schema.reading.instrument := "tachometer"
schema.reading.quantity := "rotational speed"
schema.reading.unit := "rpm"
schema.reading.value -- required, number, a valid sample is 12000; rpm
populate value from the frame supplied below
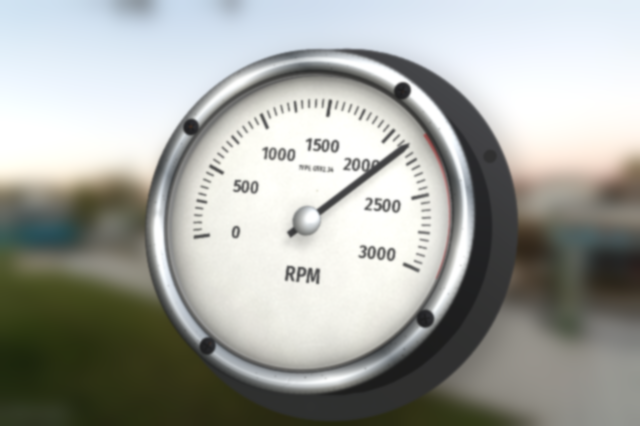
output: 2150; rpm
